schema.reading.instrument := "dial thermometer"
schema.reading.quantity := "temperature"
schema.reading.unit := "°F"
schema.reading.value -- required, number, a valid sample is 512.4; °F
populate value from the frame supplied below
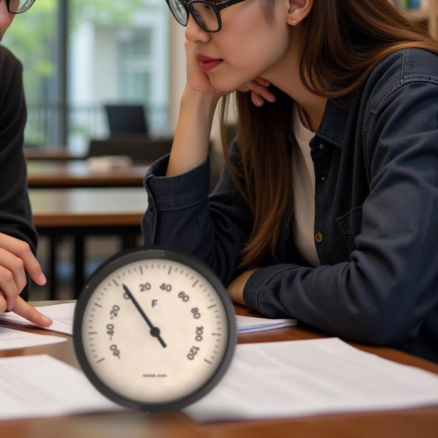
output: 4; °F
